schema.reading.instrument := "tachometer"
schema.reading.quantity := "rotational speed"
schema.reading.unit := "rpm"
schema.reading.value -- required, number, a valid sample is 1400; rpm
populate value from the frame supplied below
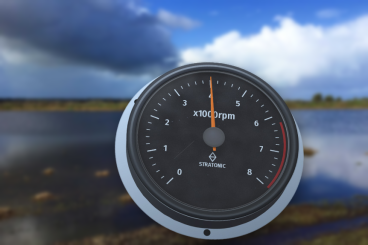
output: 4000; rpm
